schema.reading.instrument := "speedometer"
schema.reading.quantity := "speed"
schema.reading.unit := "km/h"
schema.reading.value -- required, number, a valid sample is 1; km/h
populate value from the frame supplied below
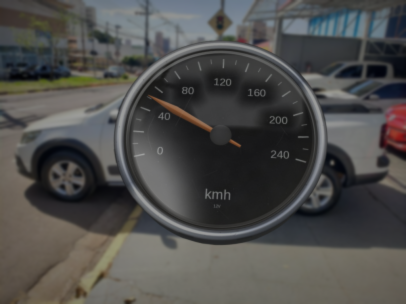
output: 50; km/h
